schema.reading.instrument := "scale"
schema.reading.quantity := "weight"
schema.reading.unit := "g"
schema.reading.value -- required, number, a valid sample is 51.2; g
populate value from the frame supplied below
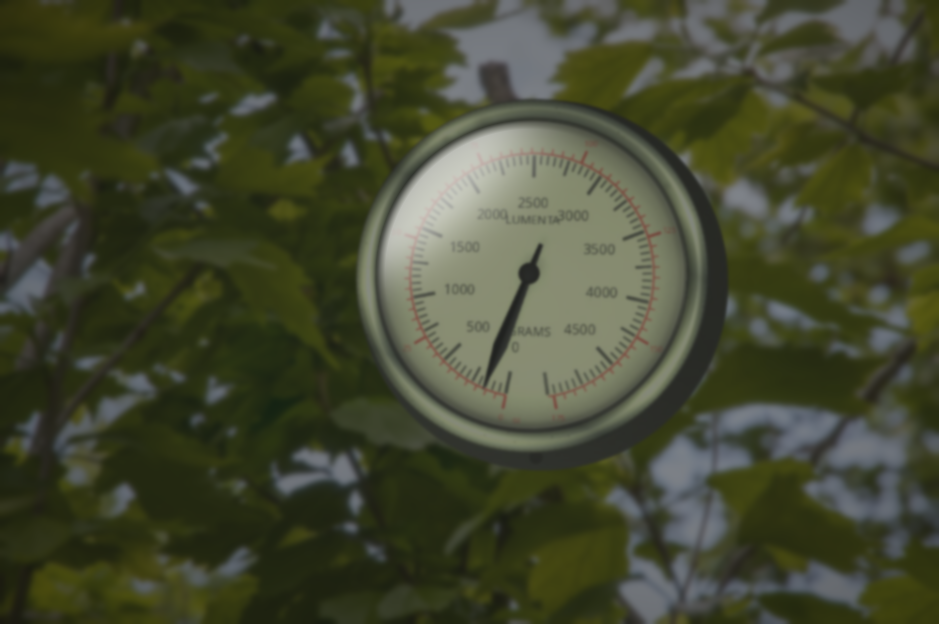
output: 150; g
